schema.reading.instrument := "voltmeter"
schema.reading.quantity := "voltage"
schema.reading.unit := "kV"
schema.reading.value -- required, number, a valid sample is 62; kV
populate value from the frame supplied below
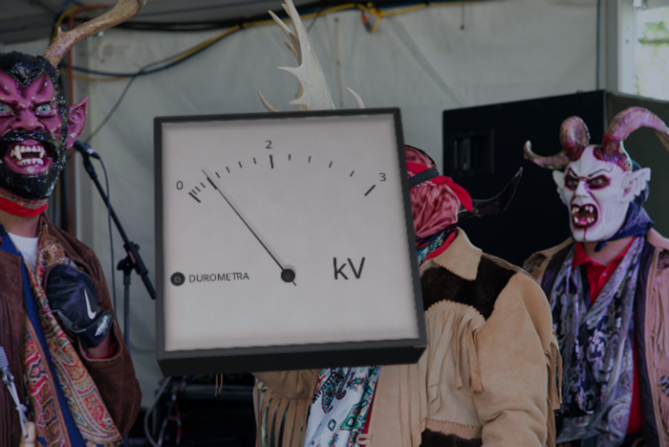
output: 1; kV
